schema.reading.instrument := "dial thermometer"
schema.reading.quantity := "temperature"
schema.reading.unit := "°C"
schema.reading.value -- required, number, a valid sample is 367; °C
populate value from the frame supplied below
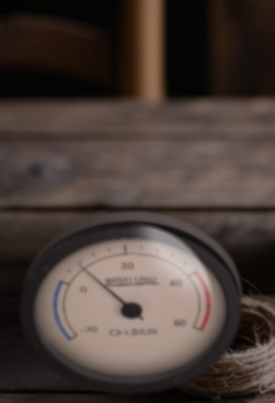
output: 8; °C
